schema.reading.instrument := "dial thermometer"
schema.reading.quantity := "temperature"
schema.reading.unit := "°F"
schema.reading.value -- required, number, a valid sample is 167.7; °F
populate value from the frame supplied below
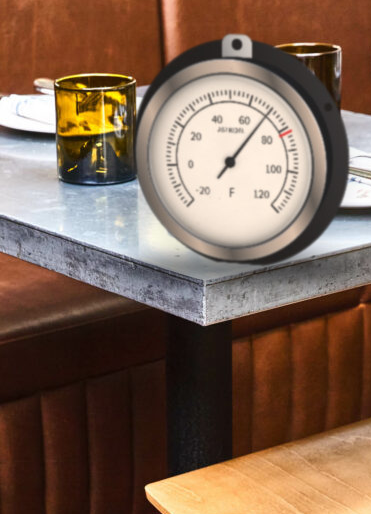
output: 70; °F
